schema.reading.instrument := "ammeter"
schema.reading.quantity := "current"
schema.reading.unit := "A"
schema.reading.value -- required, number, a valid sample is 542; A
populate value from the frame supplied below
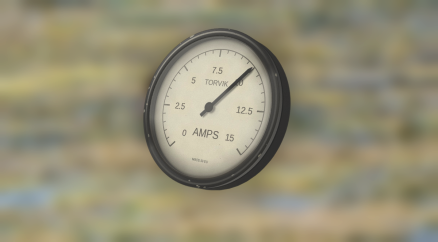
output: 10; A
